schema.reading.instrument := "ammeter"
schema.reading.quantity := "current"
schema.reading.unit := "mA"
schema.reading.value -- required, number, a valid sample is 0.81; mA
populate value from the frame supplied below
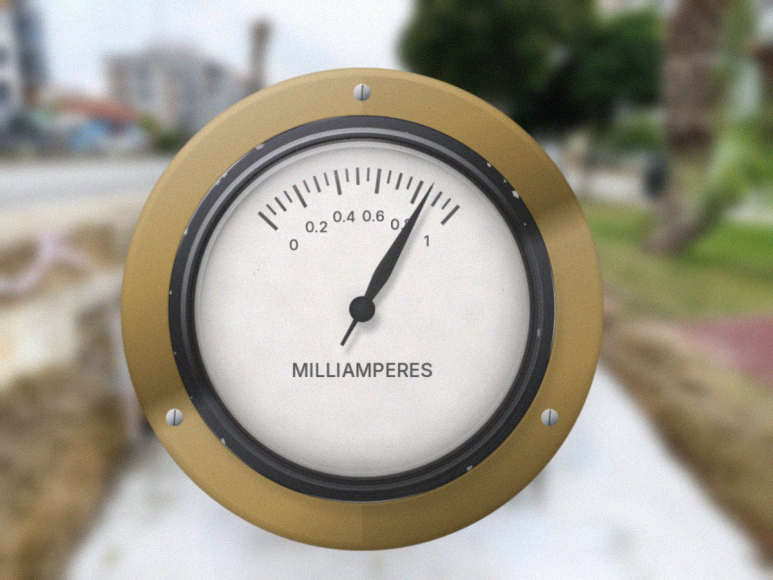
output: 0.85; mA
